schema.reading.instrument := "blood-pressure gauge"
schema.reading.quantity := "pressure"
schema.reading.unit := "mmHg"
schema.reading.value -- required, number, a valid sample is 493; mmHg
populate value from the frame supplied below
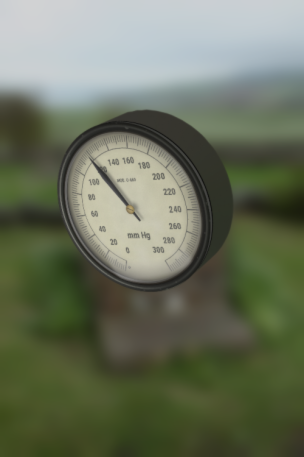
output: 120; mmHg
